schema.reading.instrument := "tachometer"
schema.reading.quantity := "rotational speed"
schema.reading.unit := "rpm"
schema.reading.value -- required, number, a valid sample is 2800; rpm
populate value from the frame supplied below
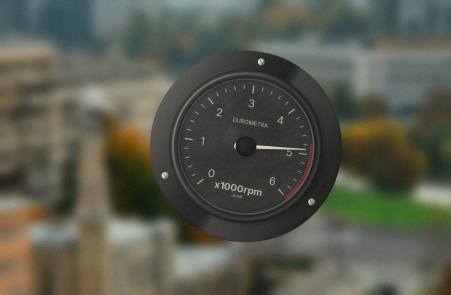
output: 4900; rpm
